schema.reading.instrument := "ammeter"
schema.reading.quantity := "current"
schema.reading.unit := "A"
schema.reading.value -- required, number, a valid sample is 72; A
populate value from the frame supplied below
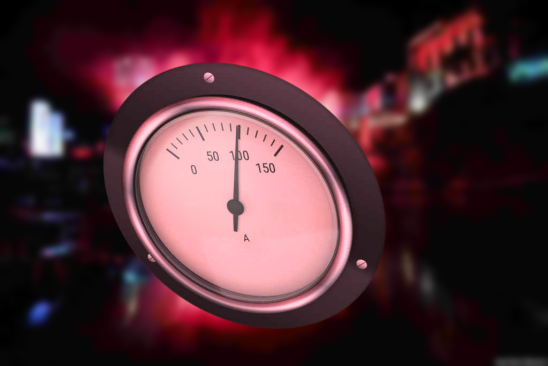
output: 100; A
